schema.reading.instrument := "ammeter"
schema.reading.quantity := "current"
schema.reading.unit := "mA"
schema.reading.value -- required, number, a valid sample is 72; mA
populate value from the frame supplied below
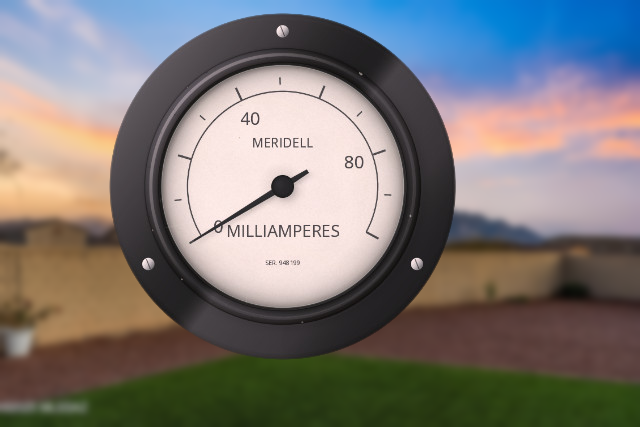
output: 0; mA
